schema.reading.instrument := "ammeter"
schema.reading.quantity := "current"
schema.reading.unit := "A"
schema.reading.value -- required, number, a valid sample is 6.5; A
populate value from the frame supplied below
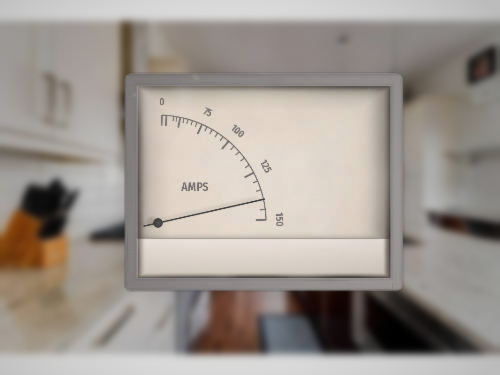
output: 140; A
